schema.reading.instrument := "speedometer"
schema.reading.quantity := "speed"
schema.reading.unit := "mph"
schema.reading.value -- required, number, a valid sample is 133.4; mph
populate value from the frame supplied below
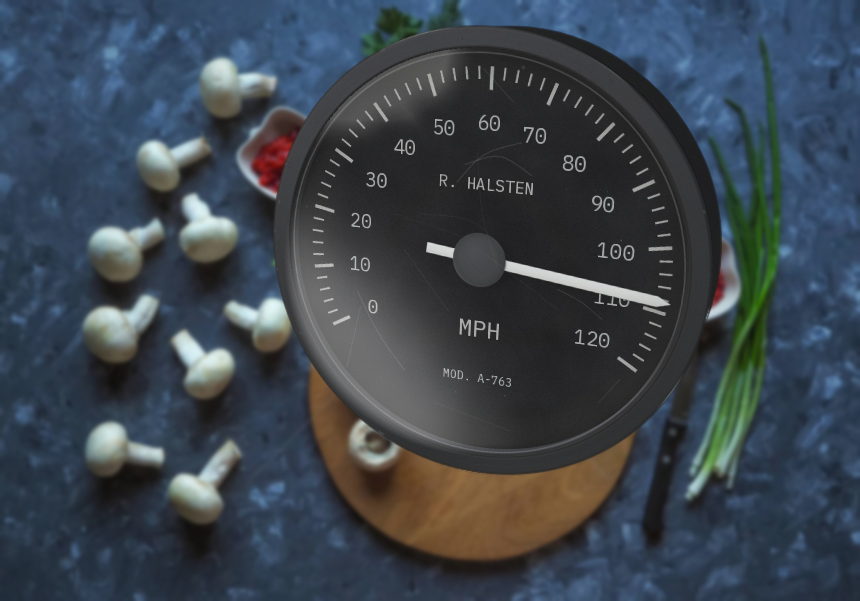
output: 108; mph
